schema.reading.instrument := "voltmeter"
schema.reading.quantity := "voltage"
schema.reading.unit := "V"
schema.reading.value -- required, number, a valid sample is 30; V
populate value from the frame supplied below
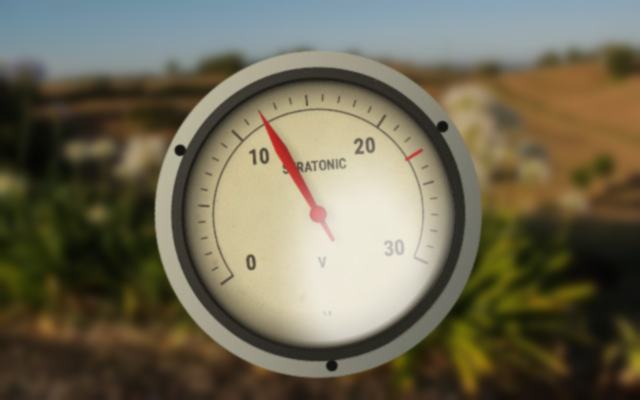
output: 12; V
